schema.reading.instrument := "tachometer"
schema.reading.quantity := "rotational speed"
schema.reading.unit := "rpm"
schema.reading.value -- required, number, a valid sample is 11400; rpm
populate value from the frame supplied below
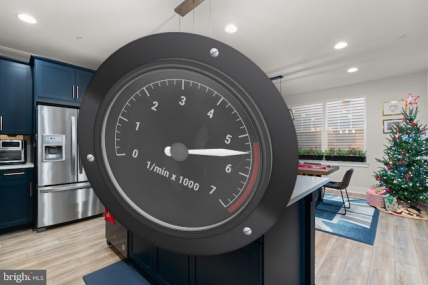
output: 5400; rpm
